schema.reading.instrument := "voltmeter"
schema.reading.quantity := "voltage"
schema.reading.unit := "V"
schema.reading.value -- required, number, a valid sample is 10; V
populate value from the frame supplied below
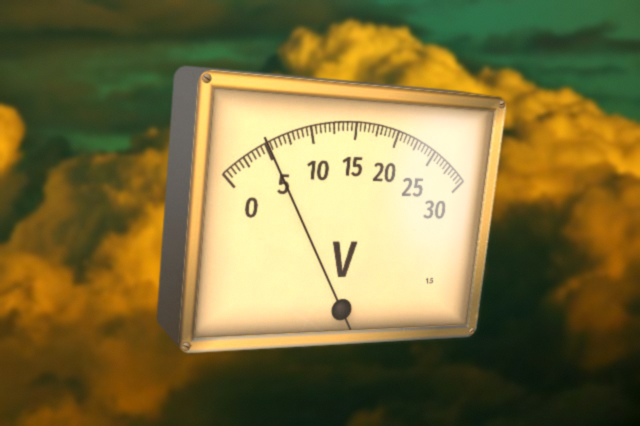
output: 5; V
